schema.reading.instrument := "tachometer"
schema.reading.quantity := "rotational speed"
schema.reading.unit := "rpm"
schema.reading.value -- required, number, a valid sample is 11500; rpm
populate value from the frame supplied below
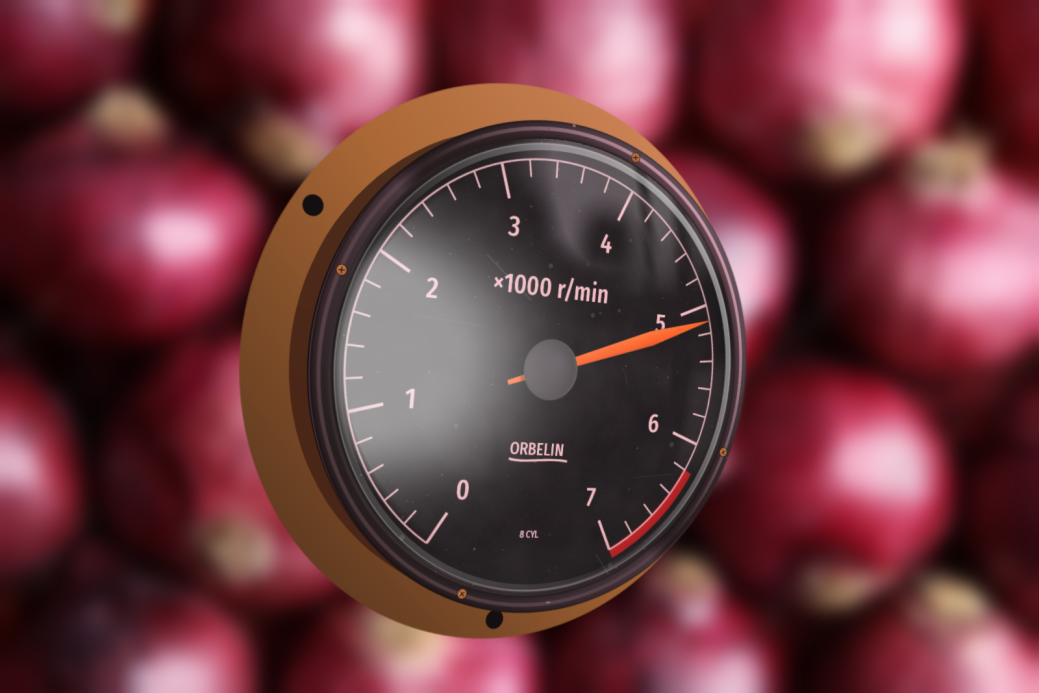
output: 5100; rpm
